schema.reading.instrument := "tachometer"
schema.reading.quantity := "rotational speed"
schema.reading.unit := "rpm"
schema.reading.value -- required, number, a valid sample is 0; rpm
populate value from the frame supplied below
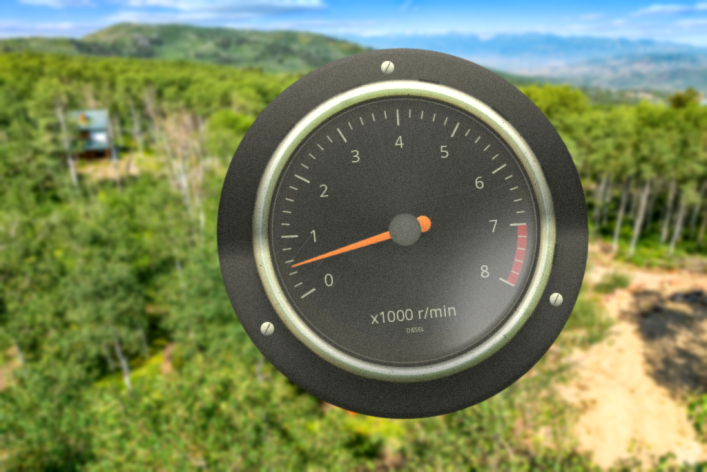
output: 500; rpm
